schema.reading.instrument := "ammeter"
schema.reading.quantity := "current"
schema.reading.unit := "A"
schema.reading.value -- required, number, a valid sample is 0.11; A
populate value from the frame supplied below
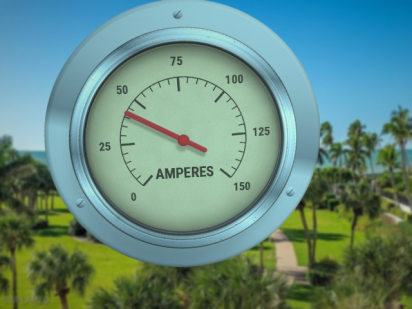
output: 42.5; A
